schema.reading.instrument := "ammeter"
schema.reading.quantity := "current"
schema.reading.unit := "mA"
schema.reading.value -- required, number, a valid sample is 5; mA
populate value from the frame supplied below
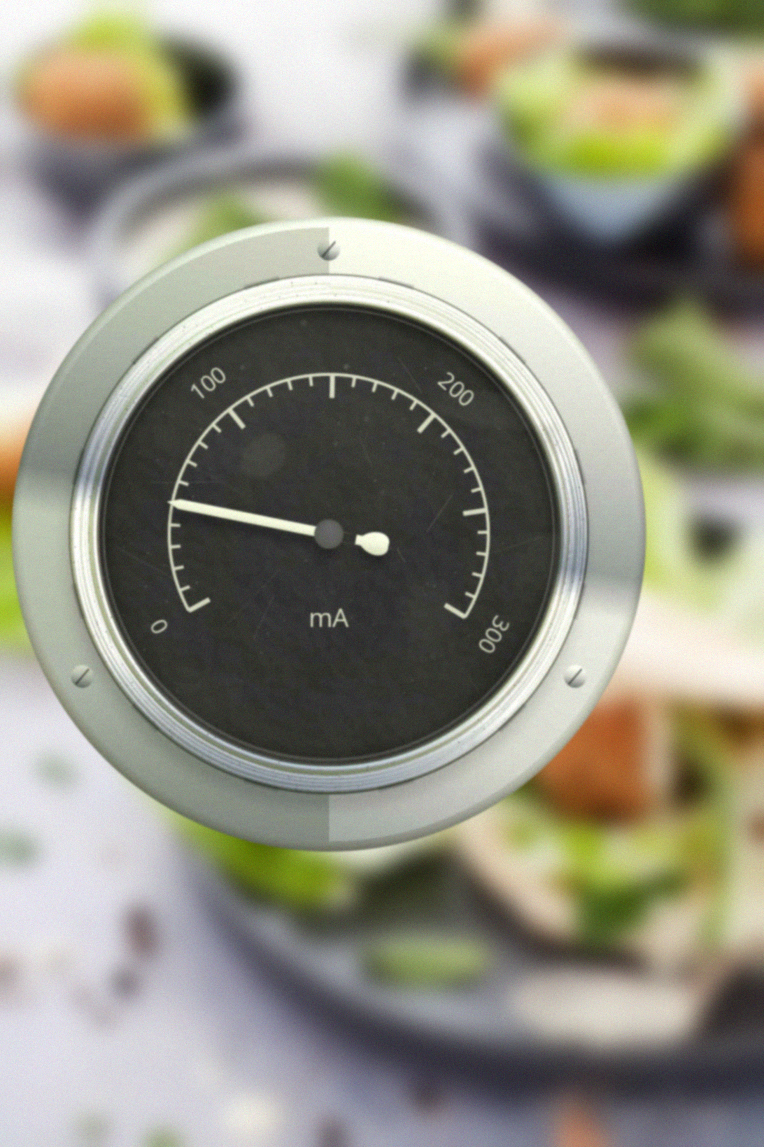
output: 50; mA
